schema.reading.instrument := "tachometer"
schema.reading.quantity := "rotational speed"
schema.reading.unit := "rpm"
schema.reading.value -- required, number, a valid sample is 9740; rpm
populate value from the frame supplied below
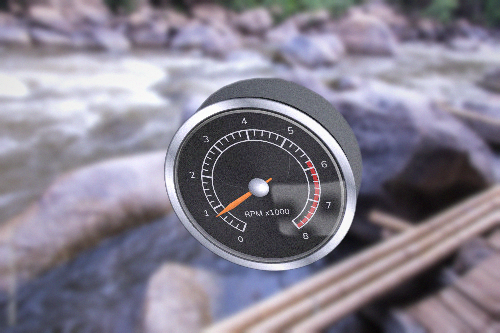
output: 800; rpm
